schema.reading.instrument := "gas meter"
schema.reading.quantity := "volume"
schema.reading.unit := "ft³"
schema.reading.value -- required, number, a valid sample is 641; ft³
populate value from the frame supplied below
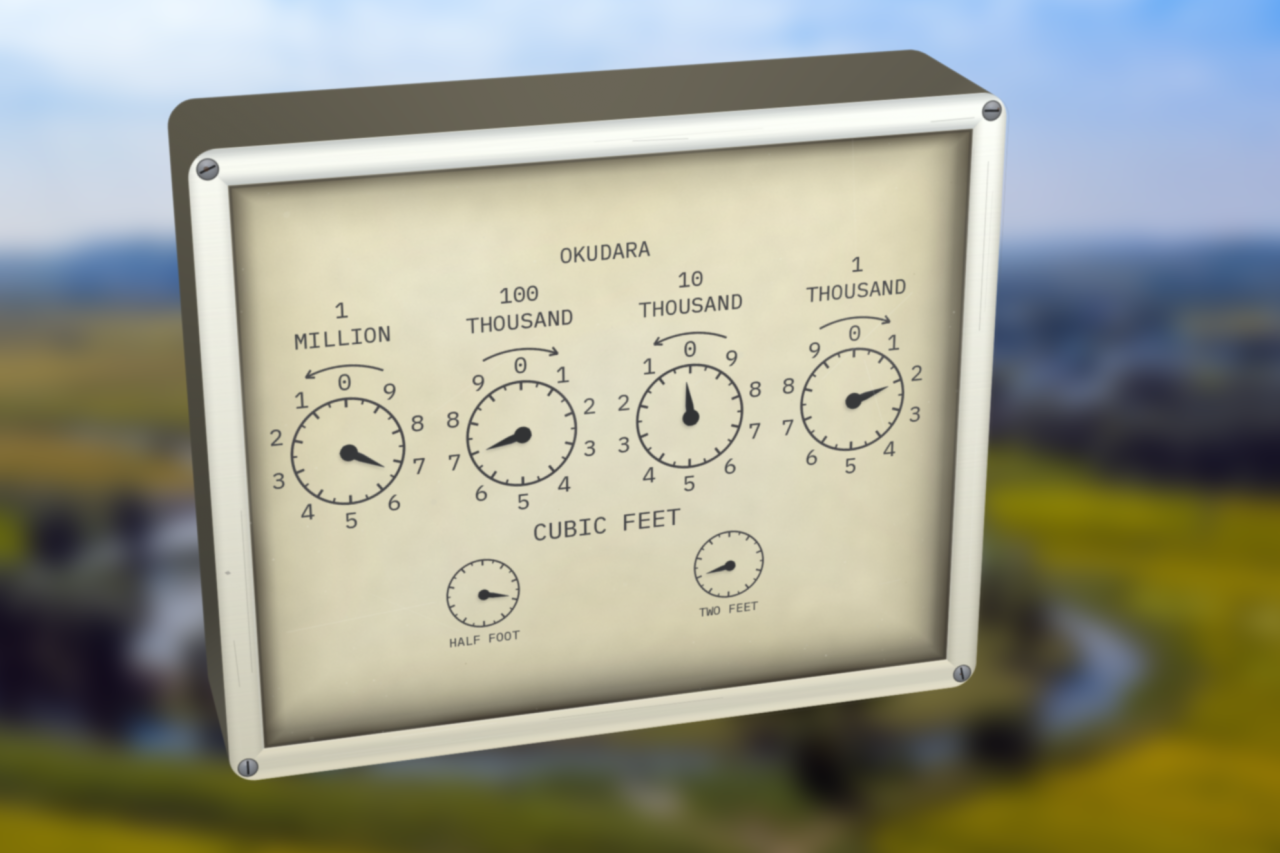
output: 670200; ft³
